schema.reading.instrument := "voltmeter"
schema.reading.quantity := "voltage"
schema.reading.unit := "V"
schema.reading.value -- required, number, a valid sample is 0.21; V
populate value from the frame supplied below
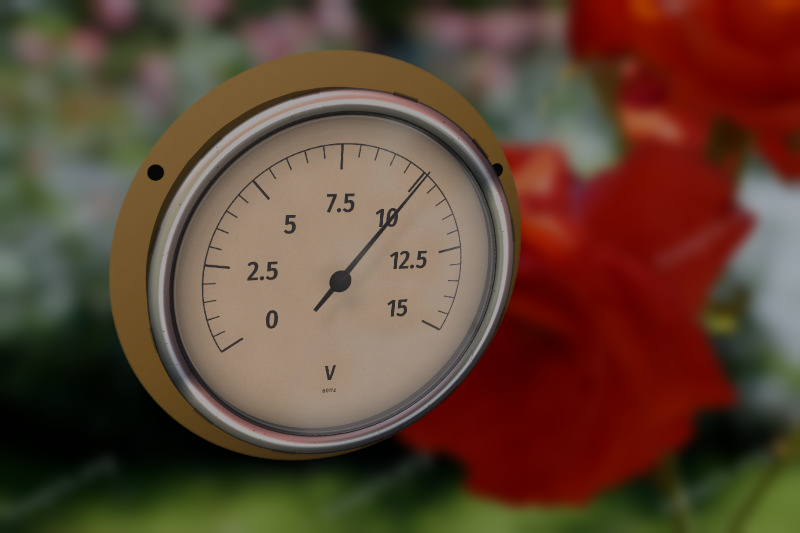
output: 10; V
